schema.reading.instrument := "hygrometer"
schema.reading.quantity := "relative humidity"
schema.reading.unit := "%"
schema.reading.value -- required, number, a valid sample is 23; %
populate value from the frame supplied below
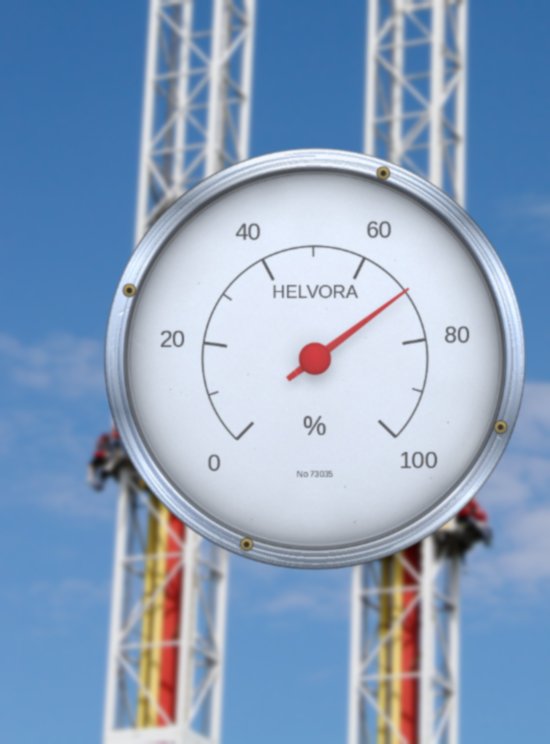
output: 70; %
